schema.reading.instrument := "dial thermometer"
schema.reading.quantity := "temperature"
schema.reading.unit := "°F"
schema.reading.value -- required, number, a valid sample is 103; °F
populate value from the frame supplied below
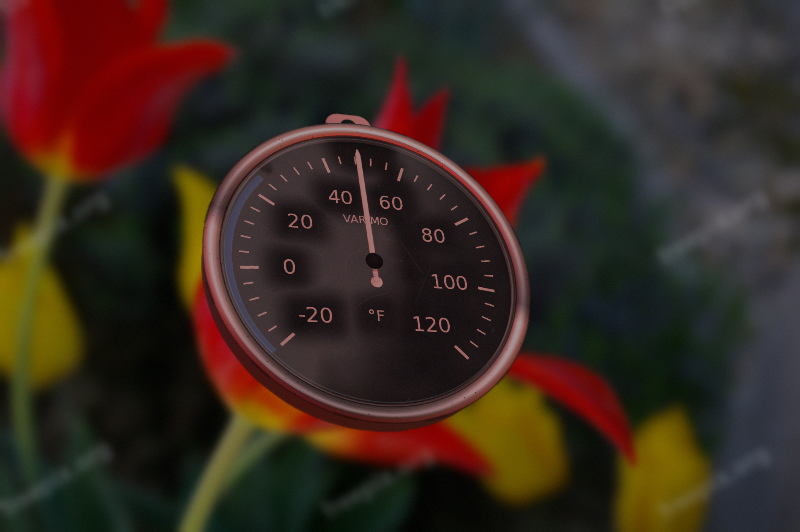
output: 48; °F
